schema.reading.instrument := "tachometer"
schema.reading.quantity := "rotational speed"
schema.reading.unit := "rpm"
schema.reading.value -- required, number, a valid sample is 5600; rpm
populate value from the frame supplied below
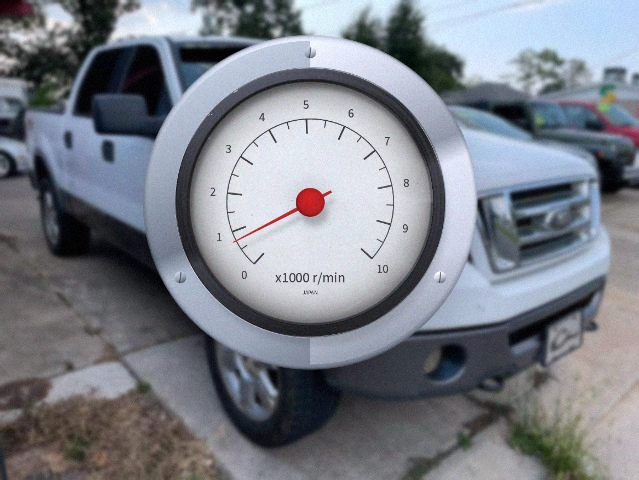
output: 750; rpm
